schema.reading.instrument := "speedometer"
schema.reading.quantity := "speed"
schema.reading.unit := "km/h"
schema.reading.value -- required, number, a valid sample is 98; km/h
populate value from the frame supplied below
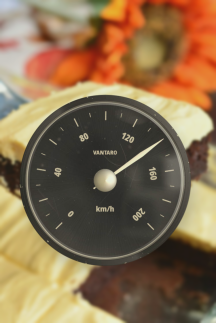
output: 140; km/h
